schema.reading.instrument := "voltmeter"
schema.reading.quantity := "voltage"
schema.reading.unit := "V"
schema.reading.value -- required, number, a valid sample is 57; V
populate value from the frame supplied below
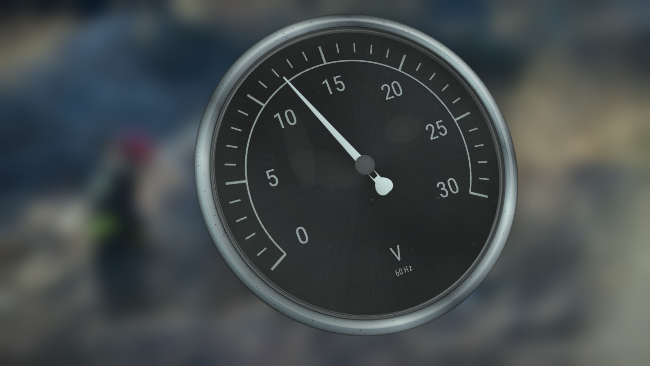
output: 12; V
